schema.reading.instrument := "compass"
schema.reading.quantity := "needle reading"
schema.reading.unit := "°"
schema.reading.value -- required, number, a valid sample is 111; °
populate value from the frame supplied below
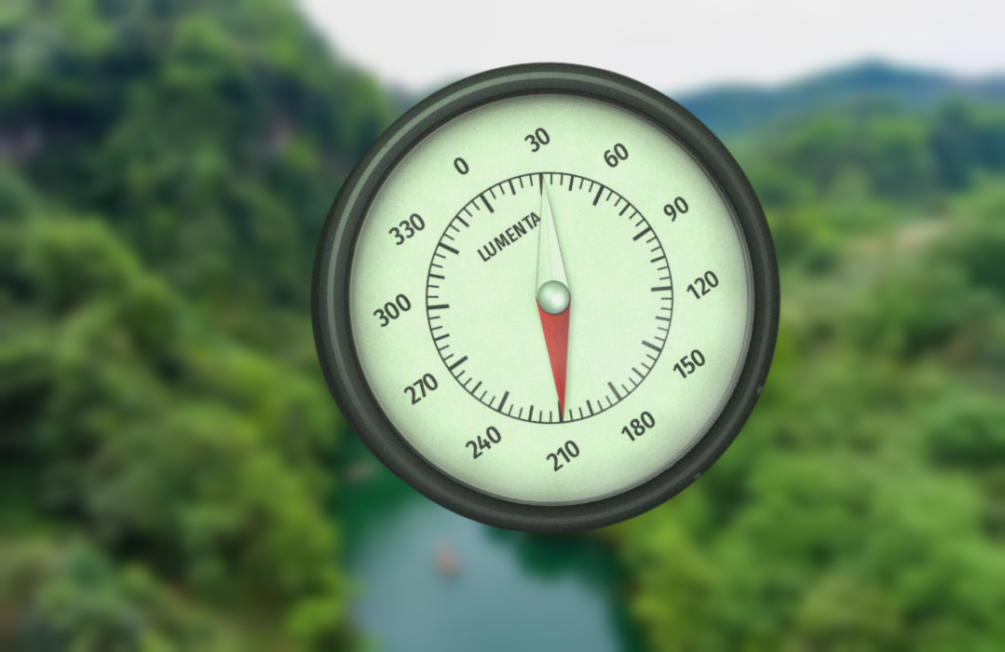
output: 210; °
